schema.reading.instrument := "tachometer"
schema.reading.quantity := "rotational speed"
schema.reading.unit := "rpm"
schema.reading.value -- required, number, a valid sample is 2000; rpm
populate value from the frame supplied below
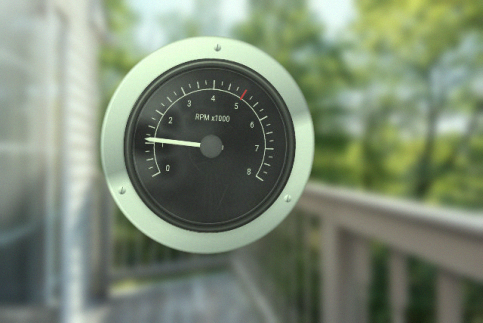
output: 1125; rpm
